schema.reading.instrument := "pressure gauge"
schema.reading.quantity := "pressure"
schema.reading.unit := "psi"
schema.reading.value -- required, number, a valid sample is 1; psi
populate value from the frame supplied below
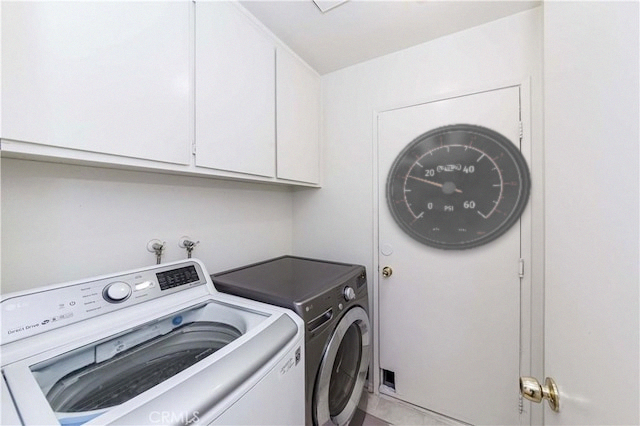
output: 15; psi
